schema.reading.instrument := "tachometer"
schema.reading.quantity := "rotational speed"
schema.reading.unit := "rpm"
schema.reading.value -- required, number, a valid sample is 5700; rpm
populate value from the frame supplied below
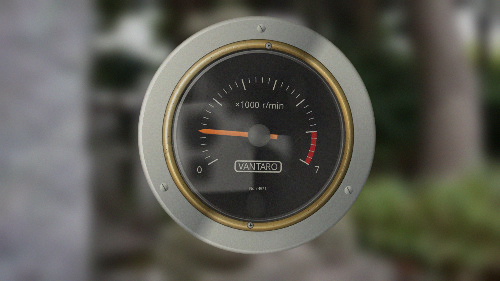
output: 1000; rpm
